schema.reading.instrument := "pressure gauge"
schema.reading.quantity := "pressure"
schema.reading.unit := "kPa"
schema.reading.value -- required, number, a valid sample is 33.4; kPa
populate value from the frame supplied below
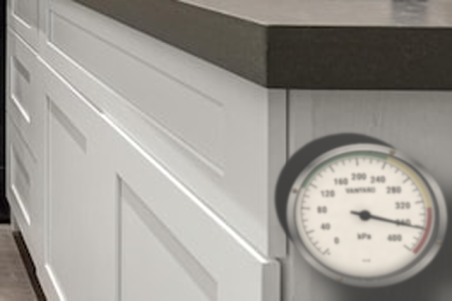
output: 360; kPa
